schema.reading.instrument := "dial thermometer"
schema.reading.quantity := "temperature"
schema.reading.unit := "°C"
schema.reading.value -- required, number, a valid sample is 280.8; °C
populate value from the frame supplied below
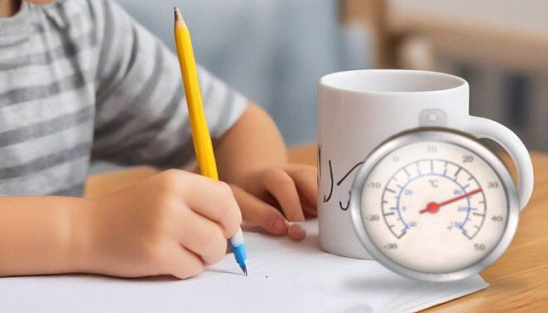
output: 30; °C
